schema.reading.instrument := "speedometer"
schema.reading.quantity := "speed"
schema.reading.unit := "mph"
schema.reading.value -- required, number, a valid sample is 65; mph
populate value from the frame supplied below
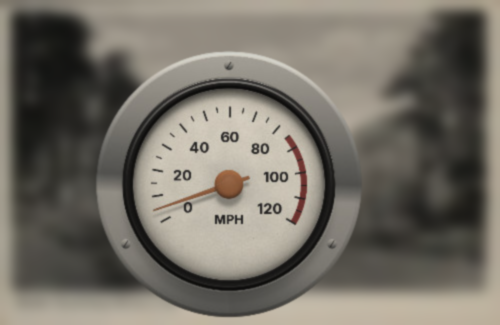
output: 5; mph
